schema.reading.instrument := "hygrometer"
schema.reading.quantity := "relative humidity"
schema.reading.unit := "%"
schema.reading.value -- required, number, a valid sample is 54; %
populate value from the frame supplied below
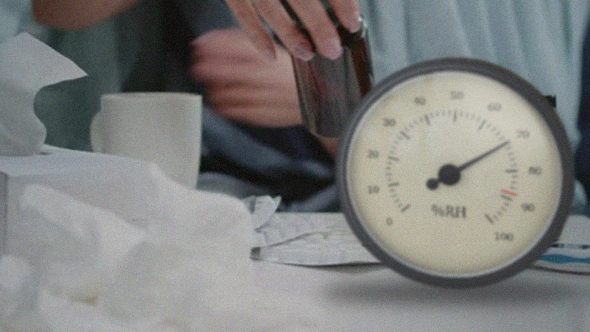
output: 70; %
